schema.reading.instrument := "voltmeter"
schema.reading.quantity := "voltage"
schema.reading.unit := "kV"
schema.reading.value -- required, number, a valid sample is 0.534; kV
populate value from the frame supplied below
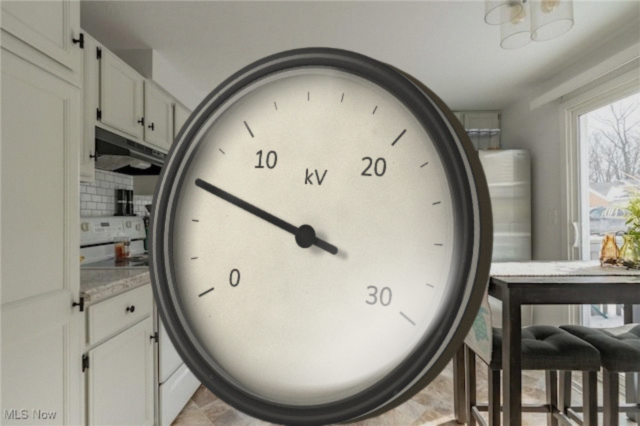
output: 6; kV
